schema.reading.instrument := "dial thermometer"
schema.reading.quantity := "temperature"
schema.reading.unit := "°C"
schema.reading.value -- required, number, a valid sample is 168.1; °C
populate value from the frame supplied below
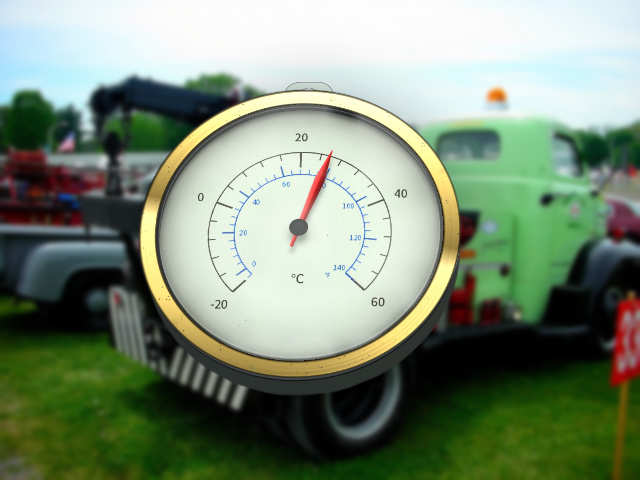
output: 26; °C
